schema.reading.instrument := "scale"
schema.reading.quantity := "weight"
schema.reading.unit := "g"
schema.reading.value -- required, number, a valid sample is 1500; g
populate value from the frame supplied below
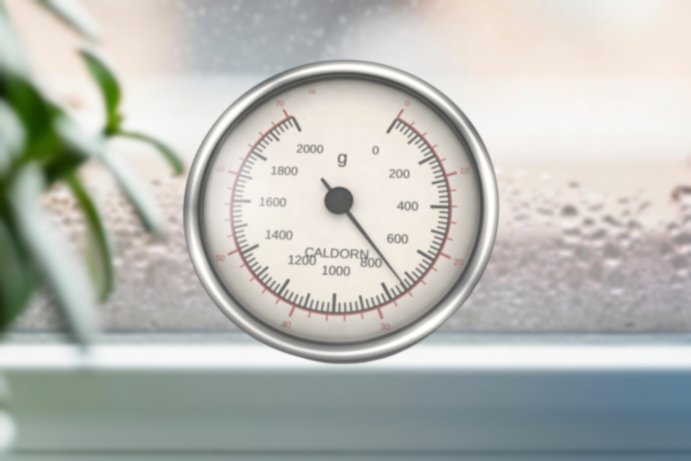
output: 740; g
